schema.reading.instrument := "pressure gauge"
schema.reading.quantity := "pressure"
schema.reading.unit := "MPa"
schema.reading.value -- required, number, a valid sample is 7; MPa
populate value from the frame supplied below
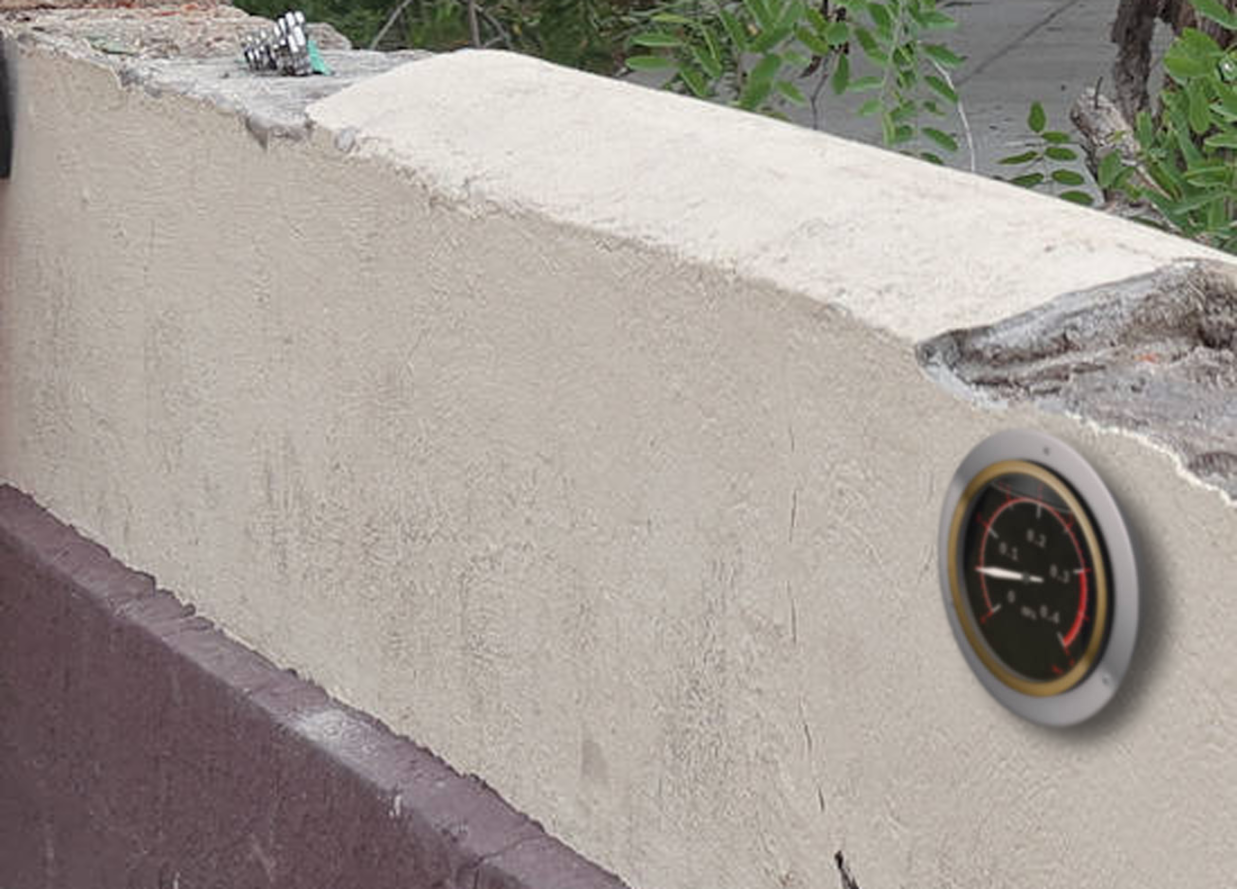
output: 0.05; MPa
